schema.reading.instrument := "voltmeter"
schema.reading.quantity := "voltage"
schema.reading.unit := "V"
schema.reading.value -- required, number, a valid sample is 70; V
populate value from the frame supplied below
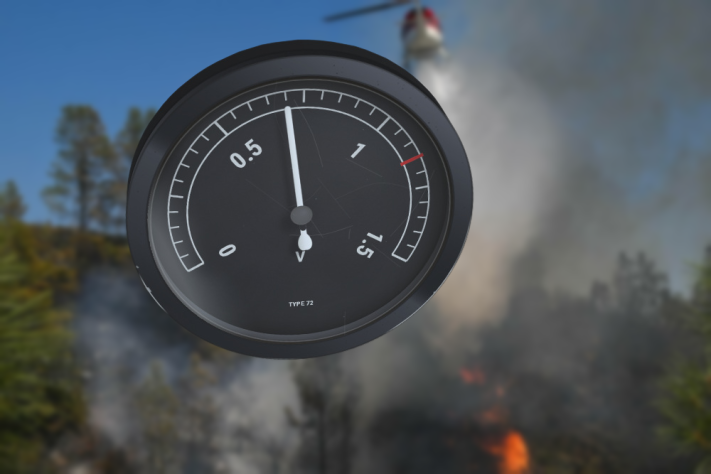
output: 0.7; V
